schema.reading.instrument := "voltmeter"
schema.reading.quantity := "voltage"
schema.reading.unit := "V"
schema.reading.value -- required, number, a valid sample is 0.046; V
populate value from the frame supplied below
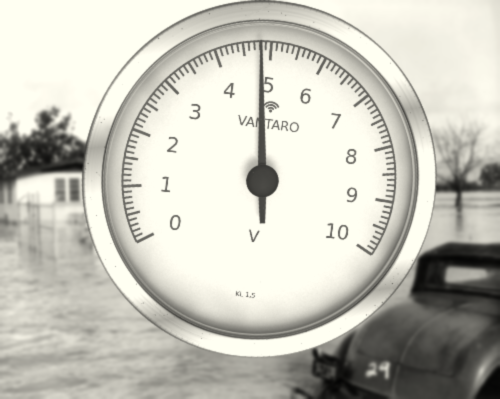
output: 4.8; V
